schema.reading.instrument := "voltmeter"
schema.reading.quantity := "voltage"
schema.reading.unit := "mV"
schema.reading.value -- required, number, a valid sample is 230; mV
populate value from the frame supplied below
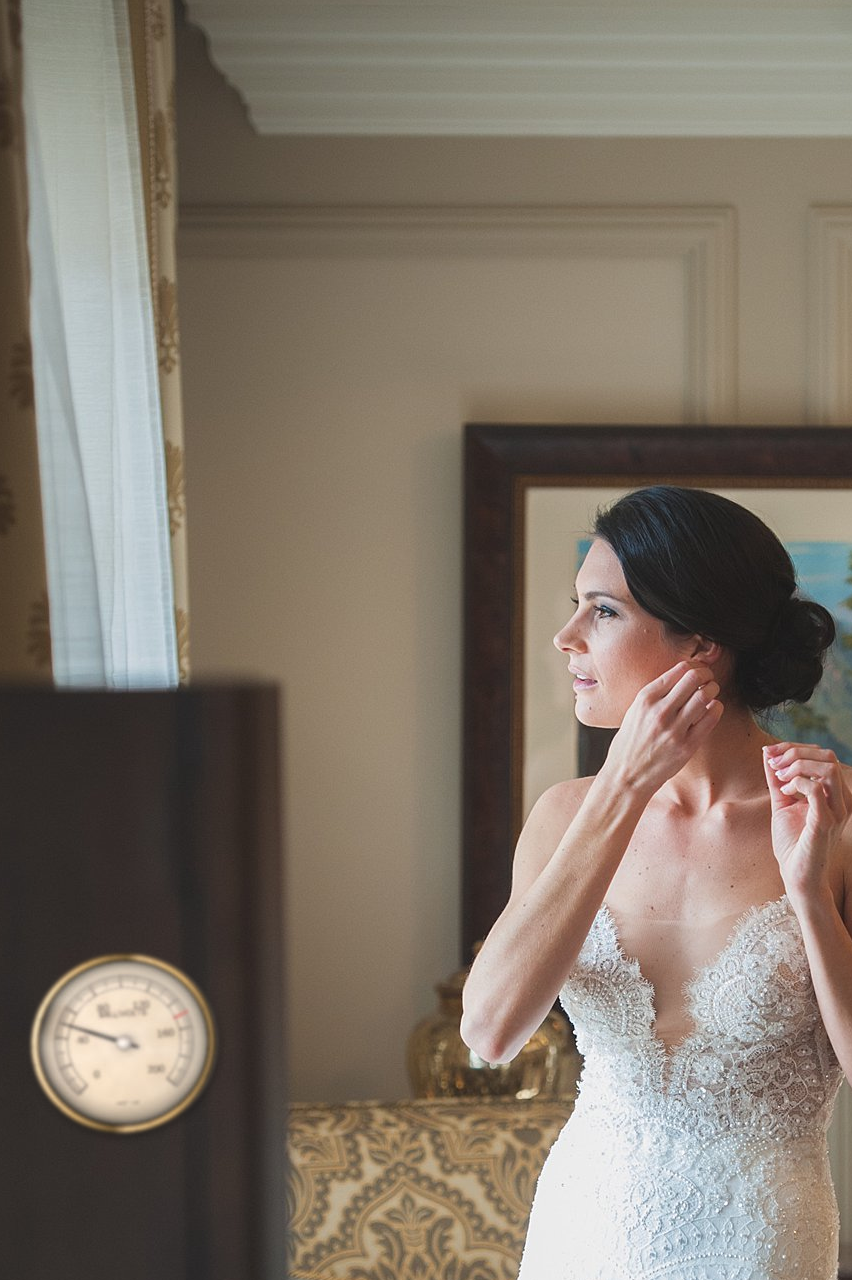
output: 50; mV
